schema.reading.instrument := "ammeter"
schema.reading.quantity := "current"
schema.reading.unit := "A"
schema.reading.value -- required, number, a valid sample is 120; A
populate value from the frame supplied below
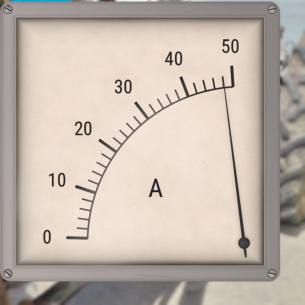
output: 48; A
